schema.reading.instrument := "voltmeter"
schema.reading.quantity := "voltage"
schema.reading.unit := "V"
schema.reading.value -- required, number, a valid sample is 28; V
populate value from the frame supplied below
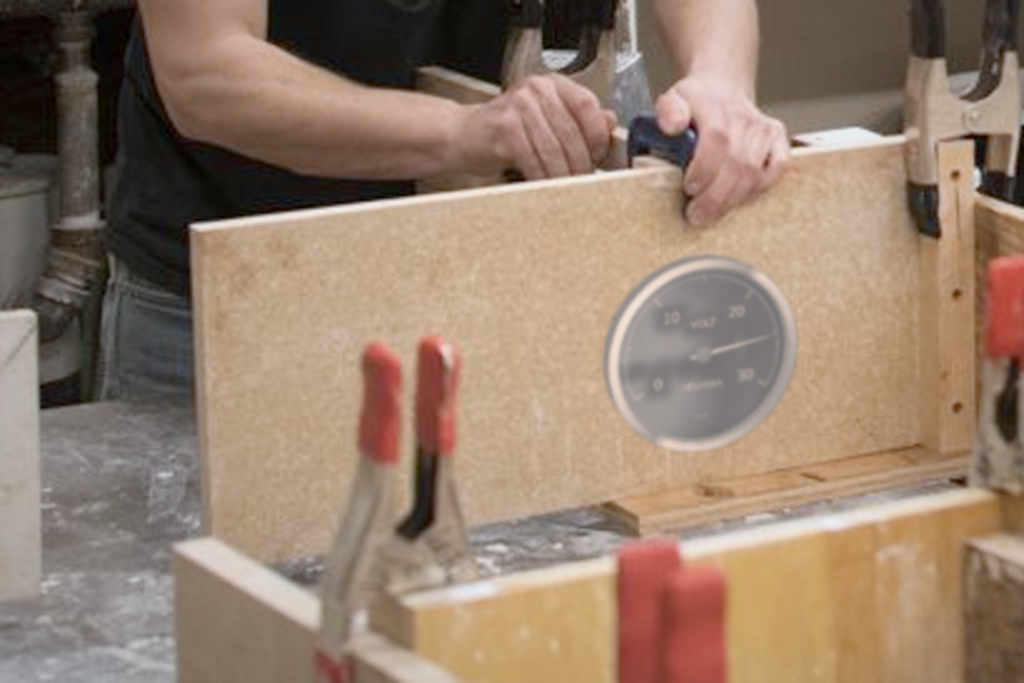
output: 25; V
